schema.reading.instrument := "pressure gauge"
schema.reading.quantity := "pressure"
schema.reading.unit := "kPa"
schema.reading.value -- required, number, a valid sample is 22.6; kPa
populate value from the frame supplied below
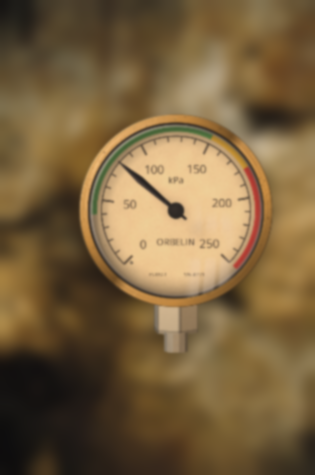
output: 80; kPa
